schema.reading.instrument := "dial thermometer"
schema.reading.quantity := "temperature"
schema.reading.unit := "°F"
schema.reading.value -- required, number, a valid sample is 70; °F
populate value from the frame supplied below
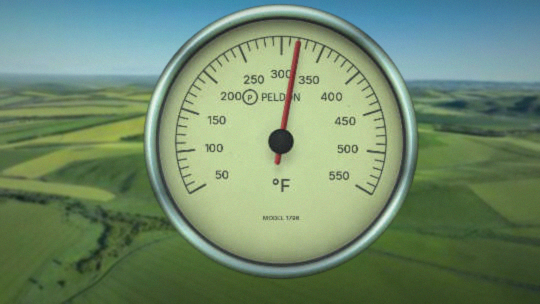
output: 320; °F
